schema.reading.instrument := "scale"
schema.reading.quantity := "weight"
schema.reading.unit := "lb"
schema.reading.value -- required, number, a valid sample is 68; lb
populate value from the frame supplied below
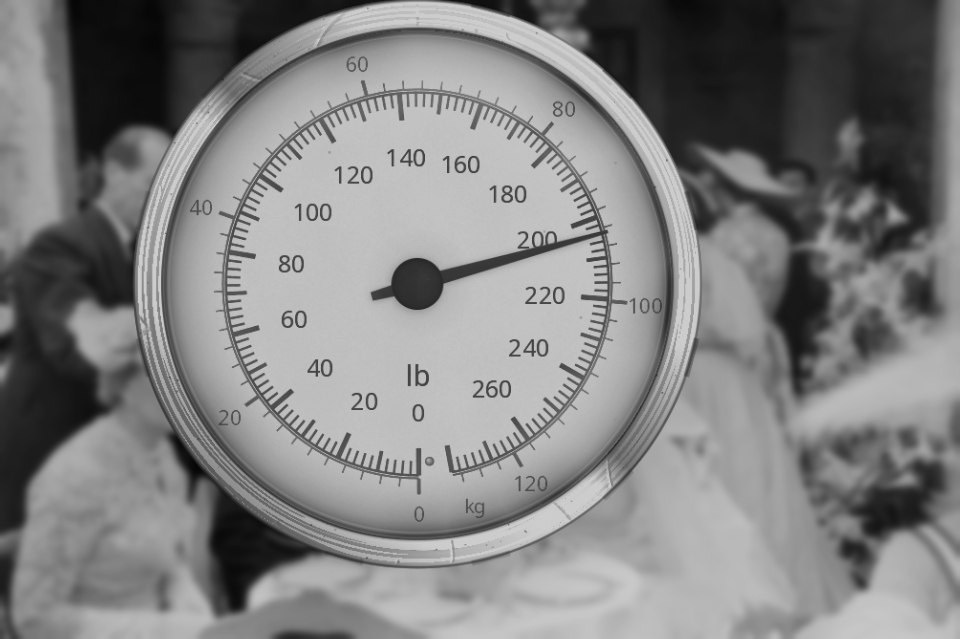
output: 204; lb
